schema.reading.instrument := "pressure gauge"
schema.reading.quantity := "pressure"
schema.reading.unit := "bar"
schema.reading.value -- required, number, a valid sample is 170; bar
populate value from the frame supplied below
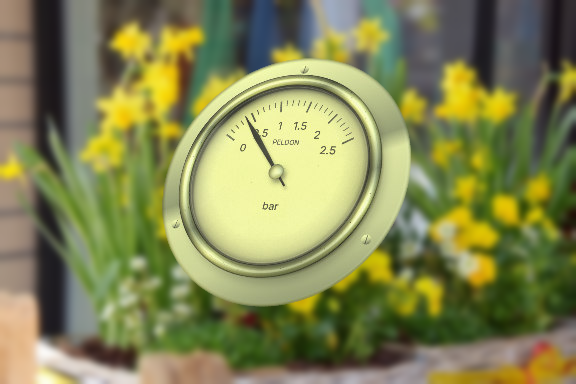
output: 0.4; bar
